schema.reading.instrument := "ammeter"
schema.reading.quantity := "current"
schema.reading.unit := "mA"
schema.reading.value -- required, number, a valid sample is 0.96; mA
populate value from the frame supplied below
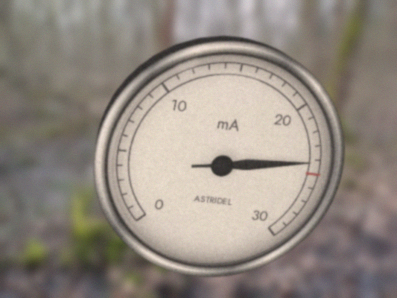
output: 24; mA
